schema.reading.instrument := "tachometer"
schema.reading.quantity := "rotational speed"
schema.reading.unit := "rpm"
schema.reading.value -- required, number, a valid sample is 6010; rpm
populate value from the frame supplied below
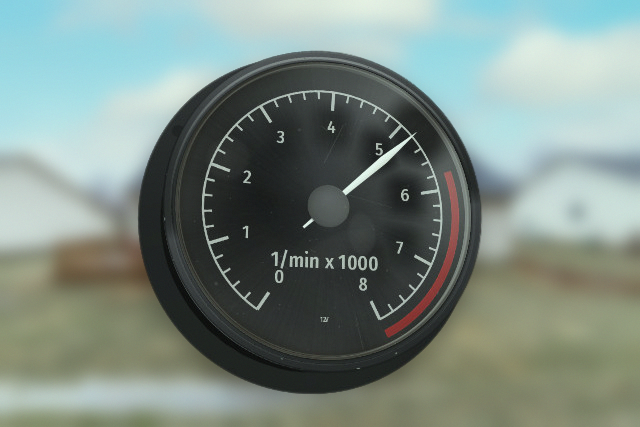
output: 5200; rpm
